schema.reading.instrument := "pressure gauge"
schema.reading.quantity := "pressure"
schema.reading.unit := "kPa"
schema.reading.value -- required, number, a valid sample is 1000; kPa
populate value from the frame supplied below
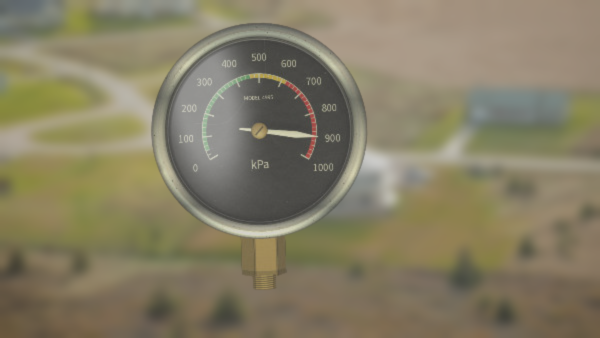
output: 900; kPa
